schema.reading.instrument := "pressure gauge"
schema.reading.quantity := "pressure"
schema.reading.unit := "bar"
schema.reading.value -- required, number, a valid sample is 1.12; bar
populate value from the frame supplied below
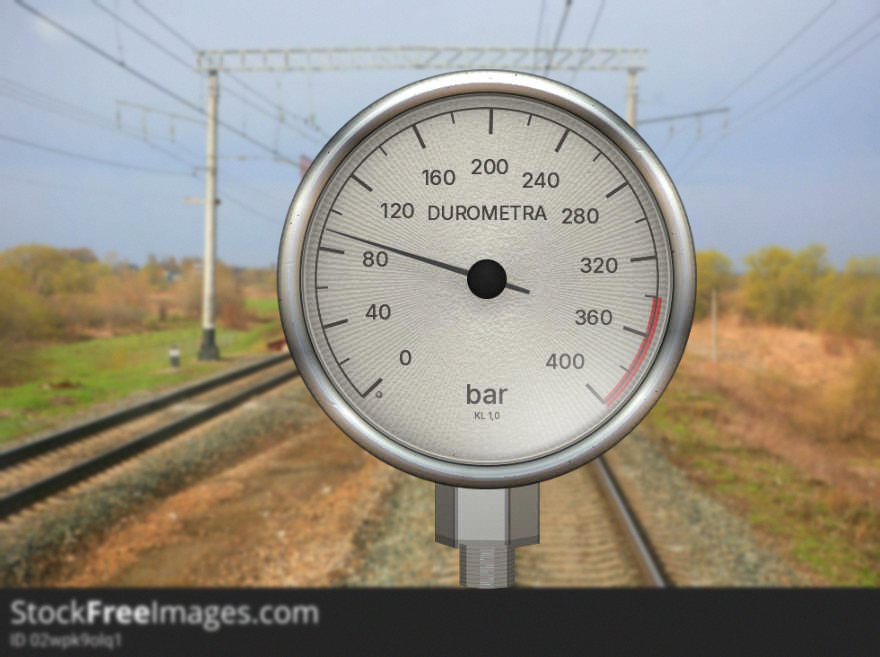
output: 90; bar
